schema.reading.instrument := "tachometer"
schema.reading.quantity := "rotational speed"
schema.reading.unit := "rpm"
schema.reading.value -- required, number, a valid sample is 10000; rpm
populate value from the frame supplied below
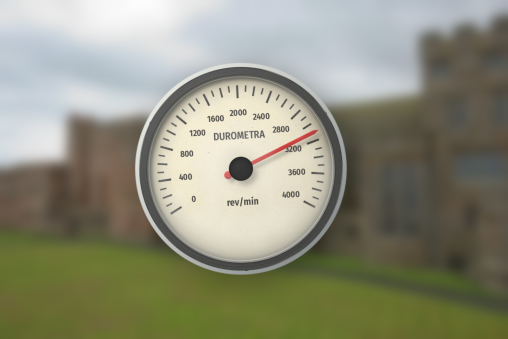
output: 3100; rpm
